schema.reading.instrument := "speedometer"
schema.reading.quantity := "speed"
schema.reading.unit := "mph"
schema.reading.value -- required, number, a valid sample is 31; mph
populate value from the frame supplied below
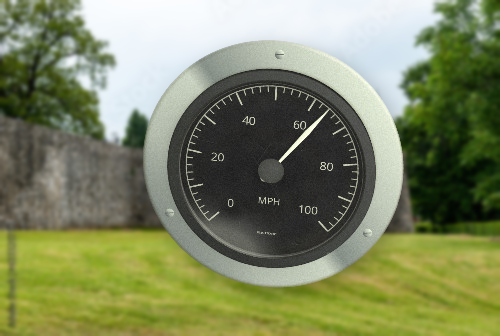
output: 64; mph
